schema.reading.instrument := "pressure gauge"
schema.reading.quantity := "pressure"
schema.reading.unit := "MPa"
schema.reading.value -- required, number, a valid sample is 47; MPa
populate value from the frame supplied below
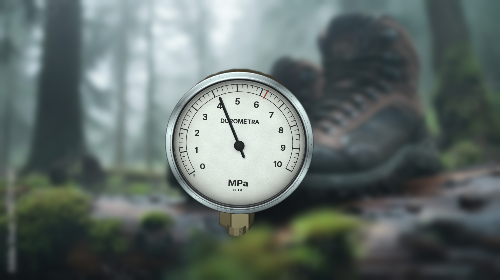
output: 4.2; MPa
